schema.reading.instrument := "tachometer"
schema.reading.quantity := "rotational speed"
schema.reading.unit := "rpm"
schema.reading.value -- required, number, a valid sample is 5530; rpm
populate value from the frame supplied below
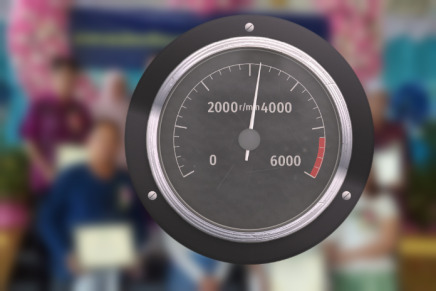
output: 3200; rpm
